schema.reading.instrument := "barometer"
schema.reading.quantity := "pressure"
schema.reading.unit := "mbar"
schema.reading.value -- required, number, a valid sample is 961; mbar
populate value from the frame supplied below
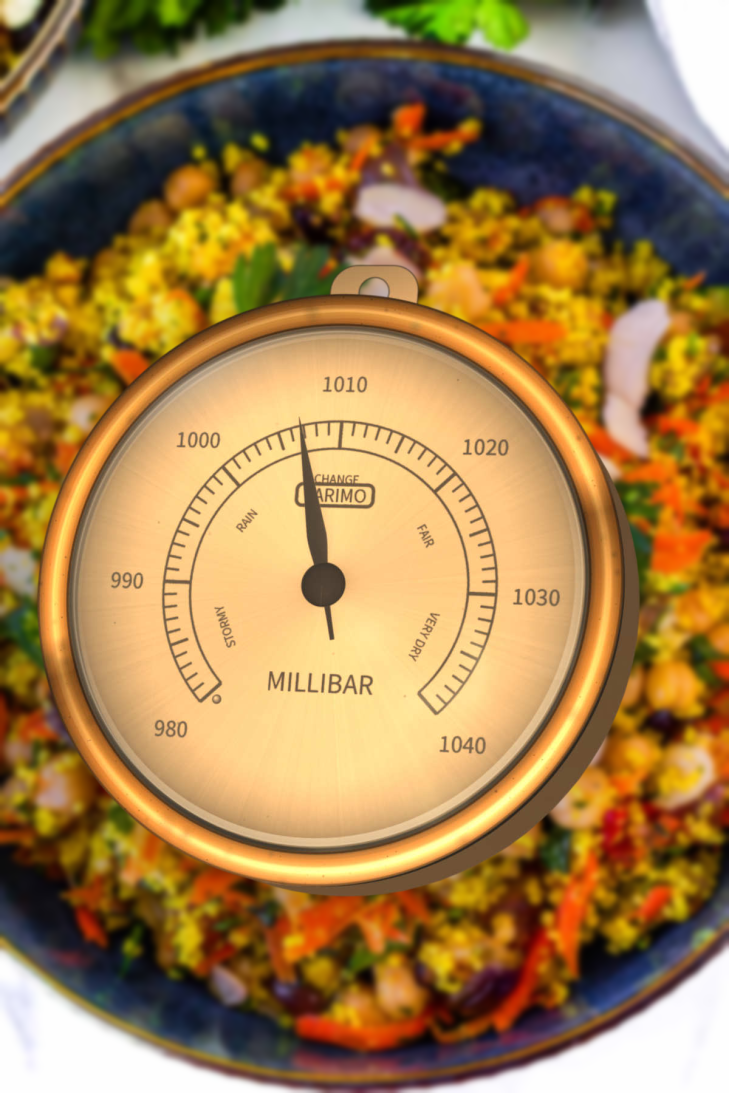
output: 1007; mbar
